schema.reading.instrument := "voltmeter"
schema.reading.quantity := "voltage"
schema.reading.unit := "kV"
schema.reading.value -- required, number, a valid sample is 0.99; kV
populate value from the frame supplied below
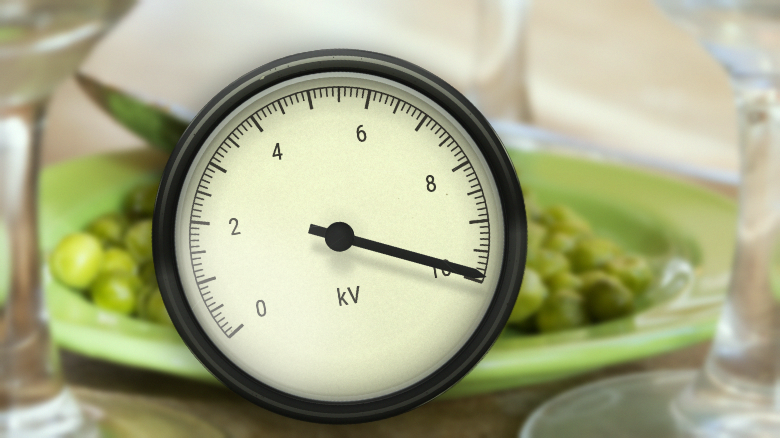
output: 9.9; kV
